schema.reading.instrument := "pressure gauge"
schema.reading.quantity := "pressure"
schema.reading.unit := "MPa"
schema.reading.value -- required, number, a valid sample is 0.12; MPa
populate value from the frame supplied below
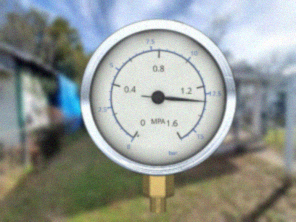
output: 1.3; MPa
